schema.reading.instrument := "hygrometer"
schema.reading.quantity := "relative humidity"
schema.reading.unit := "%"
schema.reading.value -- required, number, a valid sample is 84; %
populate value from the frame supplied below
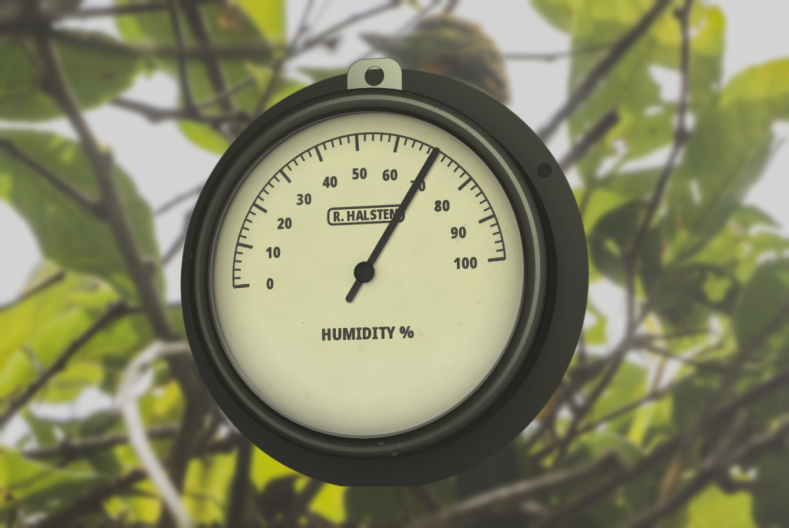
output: 70; %
